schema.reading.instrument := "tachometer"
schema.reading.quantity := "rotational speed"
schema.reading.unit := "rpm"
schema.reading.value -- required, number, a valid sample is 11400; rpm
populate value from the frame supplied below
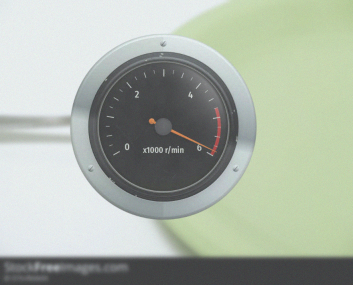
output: 5875; rpm
